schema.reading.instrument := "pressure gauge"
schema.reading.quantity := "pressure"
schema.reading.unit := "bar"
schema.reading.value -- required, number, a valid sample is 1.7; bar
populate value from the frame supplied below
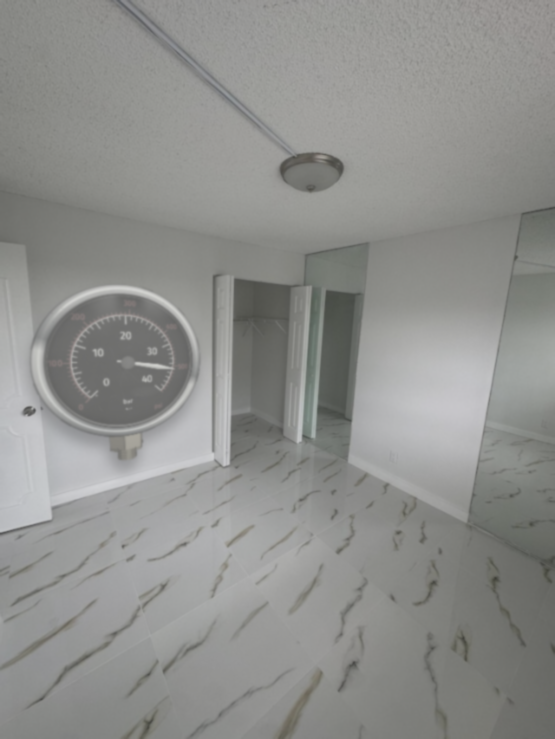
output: 35; bar
